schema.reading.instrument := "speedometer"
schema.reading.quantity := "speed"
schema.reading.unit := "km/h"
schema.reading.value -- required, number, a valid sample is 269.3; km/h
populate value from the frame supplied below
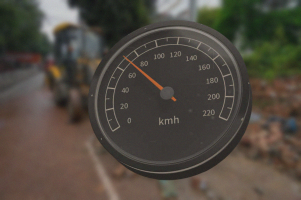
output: 70; km/h
